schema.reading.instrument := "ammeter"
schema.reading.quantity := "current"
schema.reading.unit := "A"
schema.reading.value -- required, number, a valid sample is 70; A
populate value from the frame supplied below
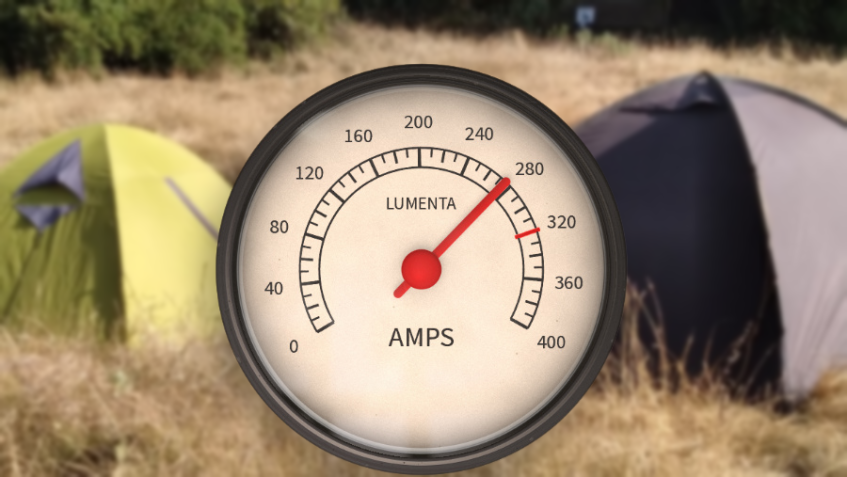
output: 275; A
